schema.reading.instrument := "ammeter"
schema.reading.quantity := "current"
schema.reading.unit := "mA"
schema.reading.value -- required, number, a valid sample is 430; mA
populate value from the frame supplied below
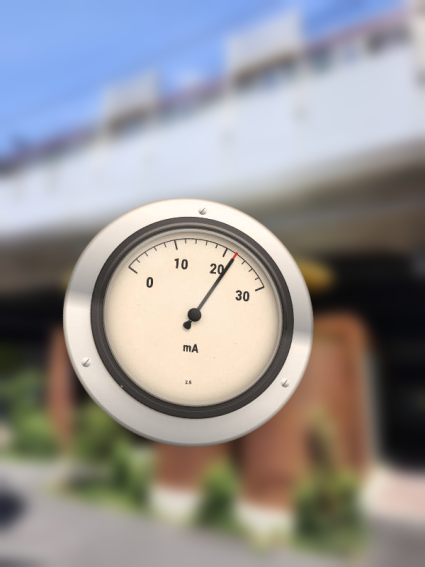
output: 22; mA
